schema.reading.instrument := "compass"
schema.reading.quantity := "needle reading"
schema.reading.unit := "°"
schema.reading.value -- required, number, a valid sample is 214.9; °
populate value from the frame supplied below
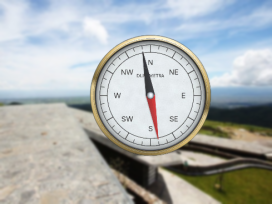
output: 170; °
